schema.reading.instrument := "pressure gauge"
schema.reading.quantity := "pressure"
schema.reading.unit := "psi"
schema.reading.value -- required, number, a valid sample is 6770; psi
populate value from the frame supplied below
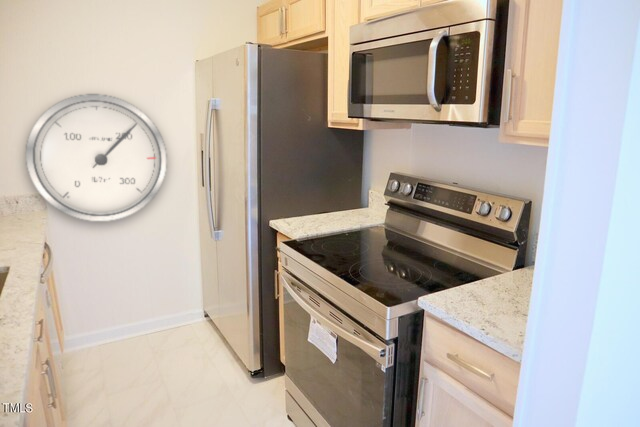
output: 200; psi
